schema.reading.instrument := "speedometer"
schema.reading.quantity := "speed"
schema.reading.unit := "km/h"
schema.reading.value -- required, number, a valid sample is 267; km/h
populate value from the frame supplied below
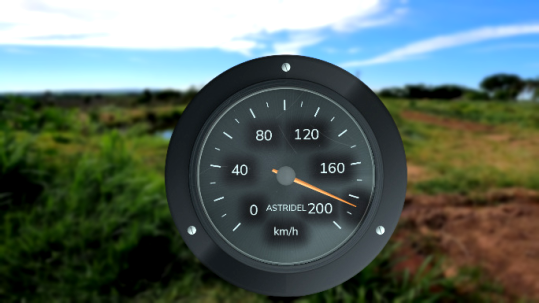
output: 185; km/h
